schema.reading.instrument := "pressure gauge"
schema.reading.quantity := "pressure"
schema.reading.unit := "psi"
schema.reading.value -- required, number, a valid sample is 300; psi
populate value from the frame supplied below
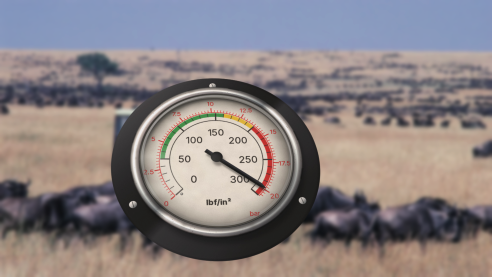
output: 290; psi
